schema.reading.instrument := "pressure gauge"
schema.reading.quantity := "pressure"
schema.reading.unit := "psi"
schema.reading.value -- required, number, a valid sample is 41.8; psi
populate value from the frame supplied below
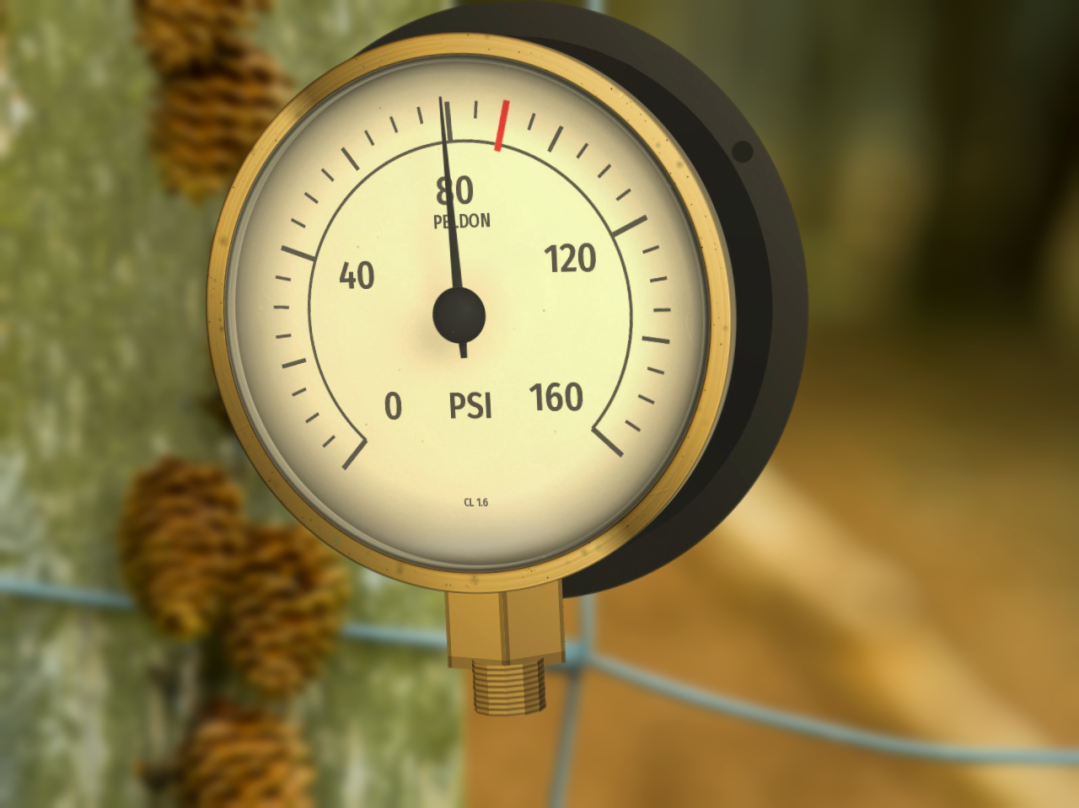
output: 80; psi
